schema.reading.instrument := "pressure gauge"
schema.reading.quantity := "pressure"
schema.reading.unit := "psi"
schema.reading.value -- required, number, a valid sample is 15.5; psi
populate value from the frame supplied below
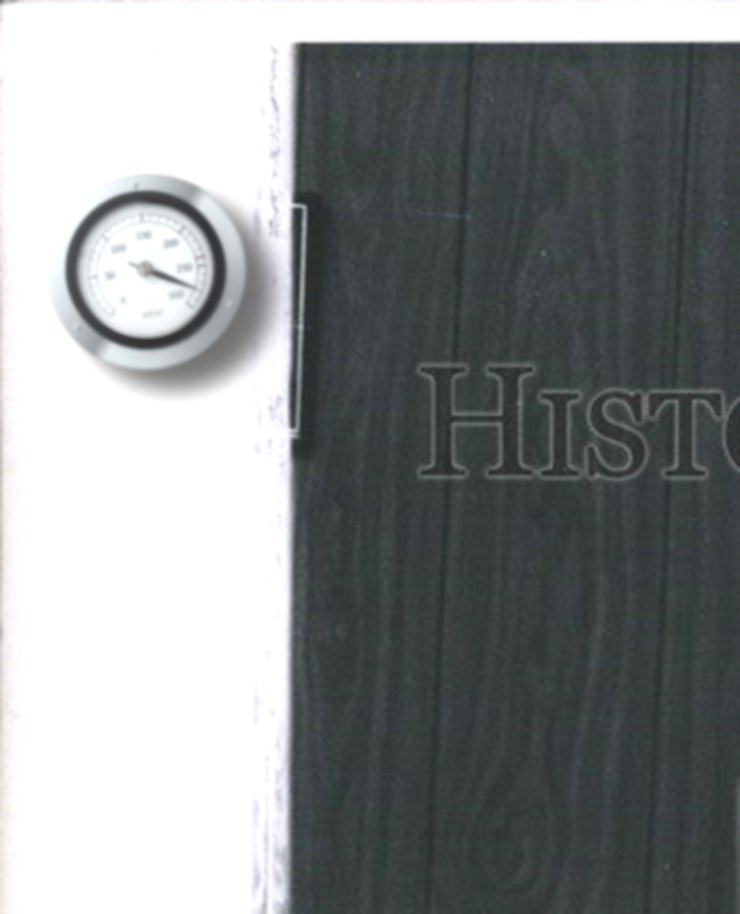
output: 280; psi
